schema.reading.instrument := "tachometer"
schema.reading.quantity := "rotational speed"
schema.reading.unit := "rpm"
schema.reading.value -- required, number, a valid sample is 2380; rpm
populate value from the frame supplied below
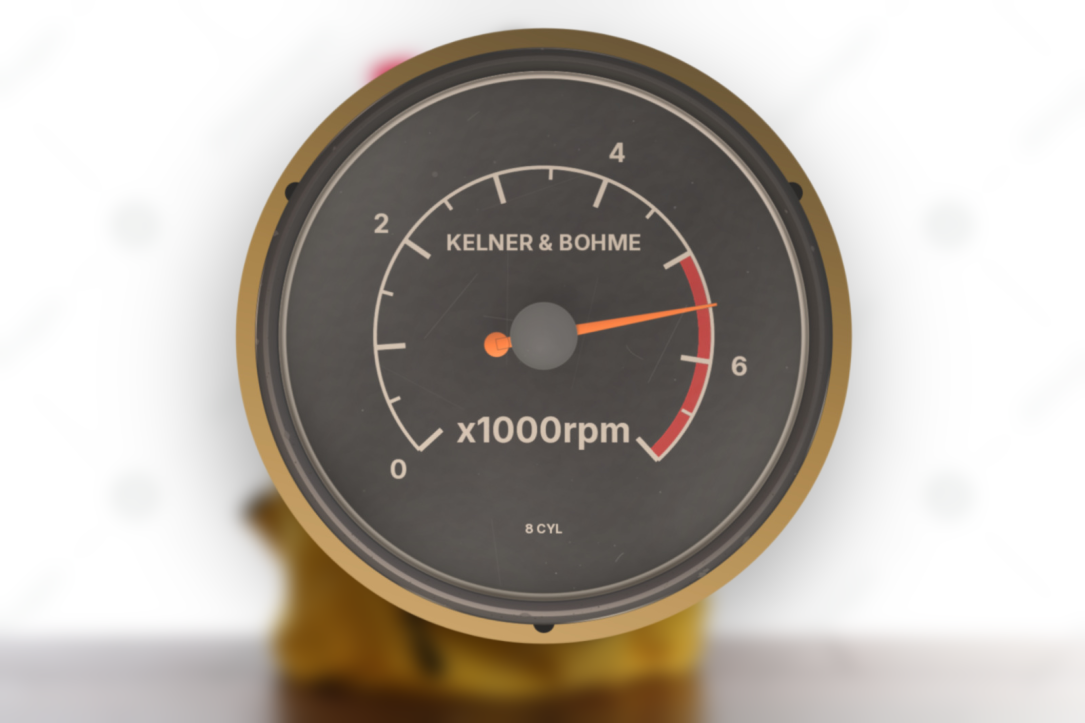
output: 5500; rpm
